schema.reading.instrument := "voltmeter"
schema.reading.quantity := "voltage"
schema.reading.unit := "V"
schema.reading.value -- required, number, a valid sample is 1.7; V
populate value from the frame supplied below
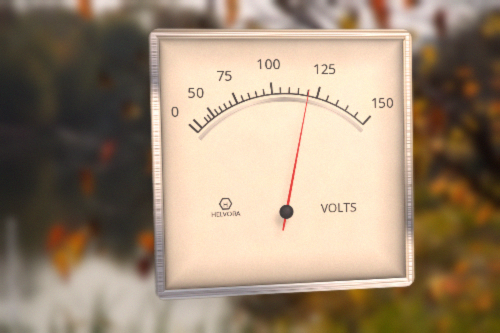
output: 120; V
